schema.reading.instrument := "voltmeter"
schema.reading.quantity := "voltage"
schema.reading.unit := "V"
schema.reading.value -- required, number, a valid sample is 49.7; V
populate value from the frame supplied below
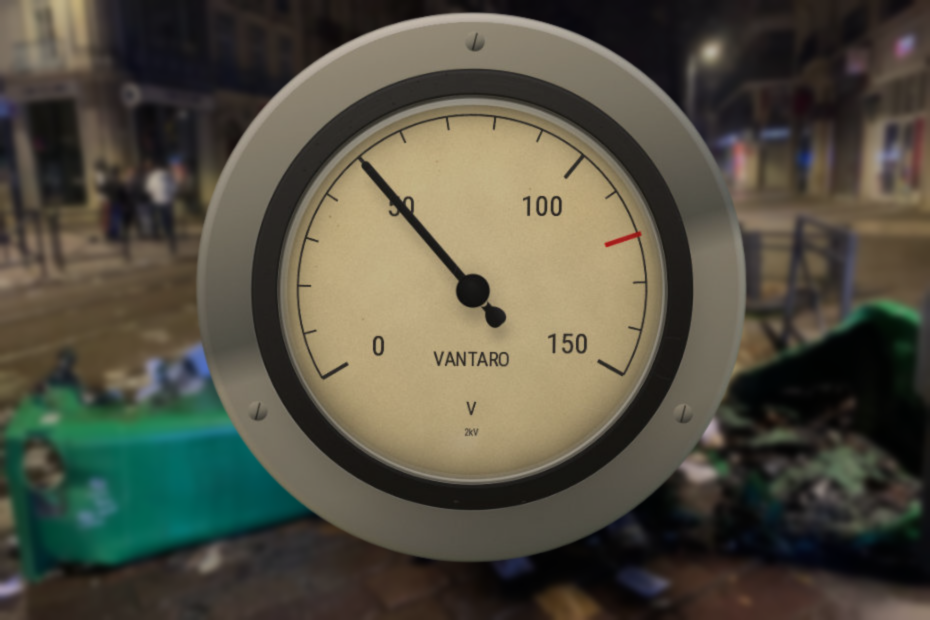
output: 50; V
